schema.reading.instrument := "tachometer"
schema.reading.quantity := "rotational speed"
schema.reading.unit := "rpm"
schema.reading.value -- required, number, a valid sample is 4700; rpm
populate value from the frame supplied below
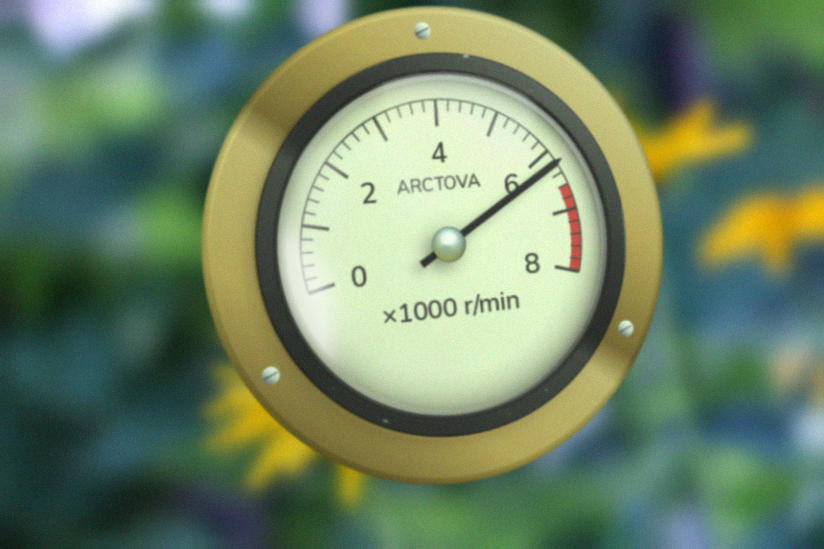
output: 6200; rpm
